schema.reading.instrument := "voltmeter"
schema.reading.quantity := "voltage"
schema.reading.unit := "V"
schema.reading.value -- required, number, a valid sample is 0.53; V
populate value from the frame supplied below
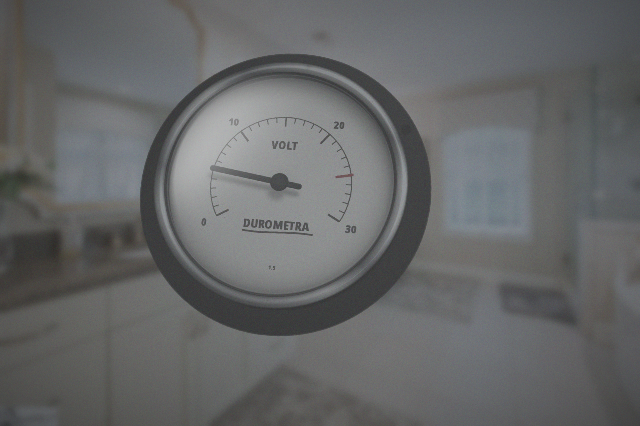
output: 5; V
